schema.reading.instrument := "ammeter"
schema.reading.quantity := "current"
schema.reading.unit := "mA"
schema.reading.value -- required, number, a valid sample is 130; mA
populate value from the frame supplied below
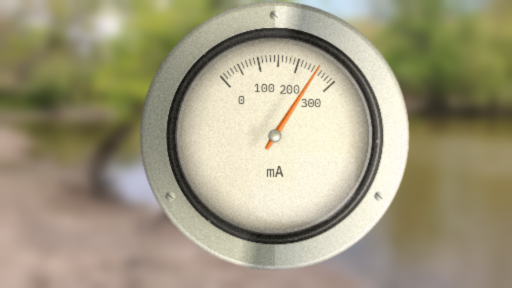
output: 250; mA
